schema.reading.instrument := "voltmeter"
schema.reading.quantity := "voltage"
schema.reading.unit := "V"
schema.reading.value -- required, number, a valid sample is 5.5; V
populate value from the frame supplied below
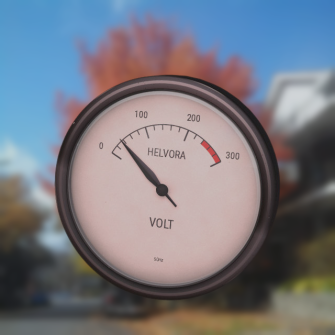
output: 40; V
